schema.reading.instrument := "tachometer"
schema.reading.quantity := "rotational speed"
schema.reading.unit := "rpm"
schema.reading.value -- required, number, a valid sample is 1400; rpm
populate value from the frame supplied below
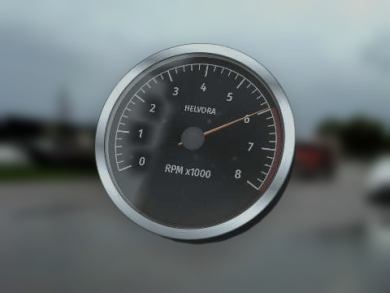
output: 6000; rpm
